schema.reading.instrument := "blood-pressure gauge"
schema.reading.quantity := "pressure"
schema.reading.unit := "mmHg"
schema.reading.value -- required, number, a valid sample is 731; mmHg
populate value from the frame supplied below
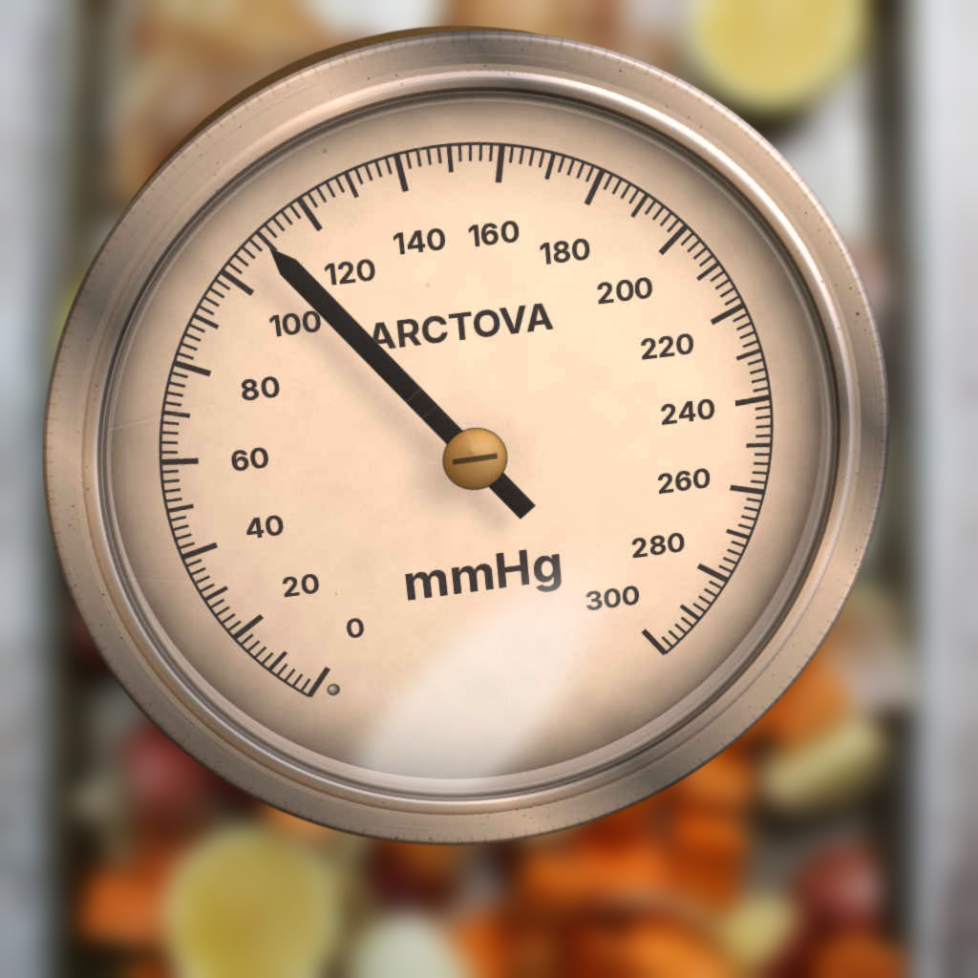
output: 110; mmHg
